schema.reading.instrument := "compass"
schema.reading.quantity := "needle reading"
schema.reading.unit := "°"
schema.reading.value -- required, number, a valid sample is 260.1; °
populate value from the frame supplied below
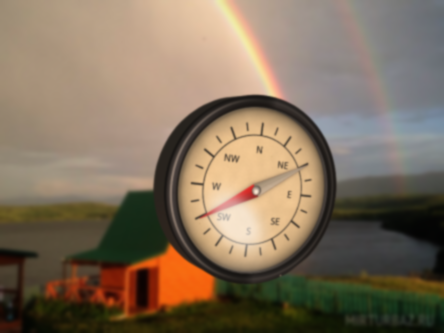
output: 240; °
